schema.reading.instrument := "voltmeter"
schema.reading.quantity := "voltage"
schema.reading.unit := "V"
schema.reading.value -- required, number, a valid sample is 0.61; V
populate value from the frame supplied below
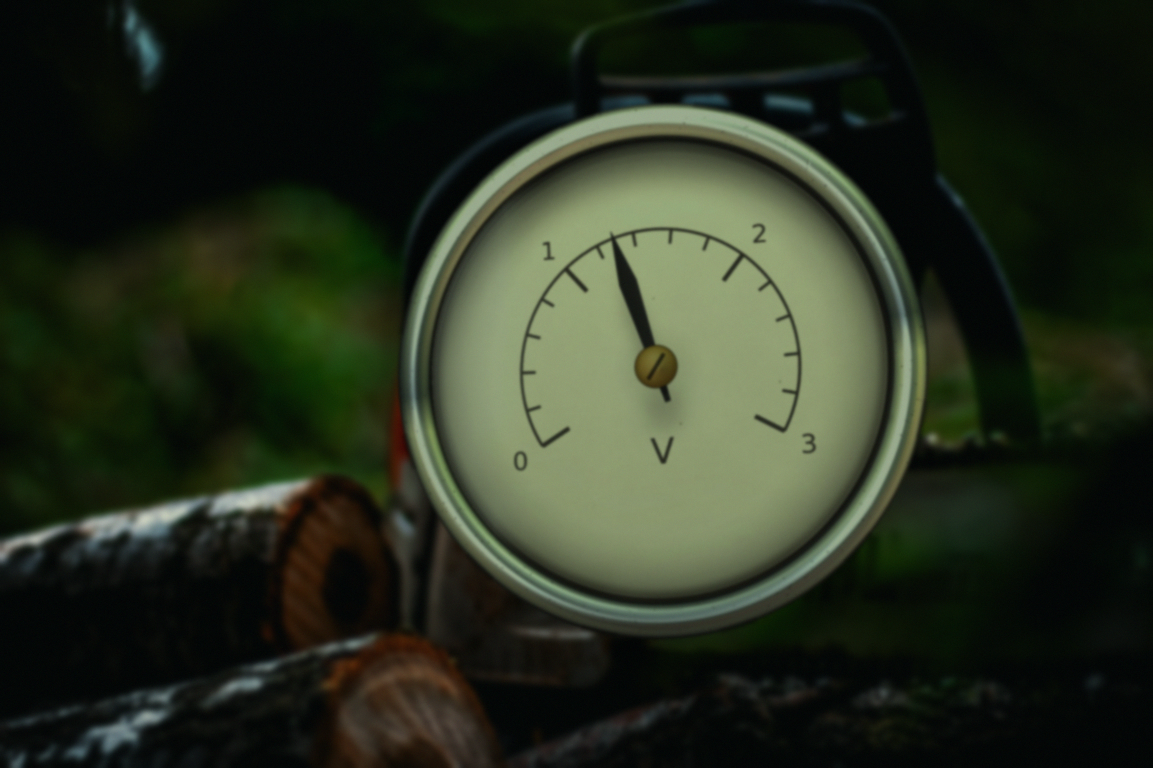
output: 1.3; V
